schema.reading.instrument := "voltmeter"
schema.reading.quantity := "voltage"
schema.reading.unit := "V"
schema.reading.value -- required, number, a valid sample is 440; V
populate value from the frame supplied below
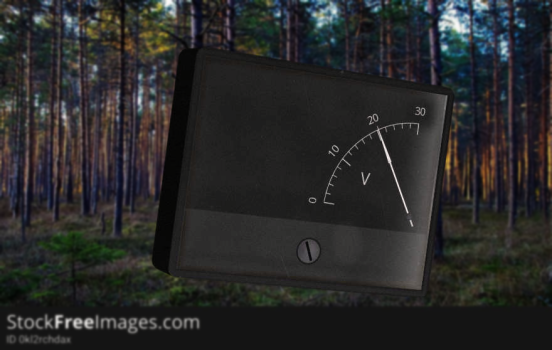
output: 20; V
